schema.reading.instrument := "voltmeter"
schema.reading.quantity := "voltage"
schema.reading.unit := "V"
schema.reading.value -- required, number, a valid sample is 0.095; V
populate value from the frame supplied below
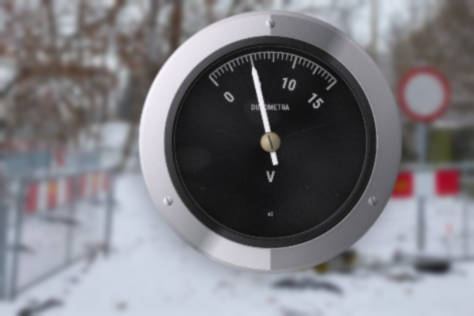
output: 5; V
